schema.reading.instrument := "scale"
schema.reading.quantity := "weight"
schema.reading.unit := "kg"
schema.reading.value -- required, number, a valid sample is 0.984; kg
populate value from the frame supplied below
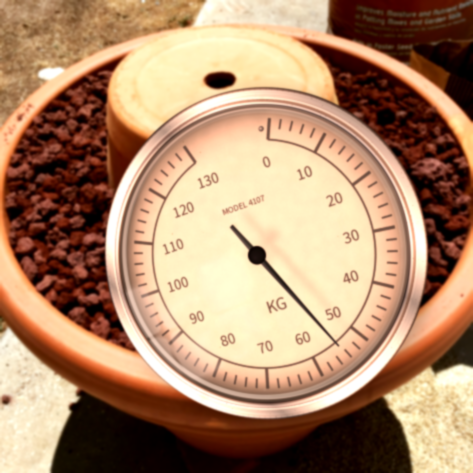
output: 54; kg
